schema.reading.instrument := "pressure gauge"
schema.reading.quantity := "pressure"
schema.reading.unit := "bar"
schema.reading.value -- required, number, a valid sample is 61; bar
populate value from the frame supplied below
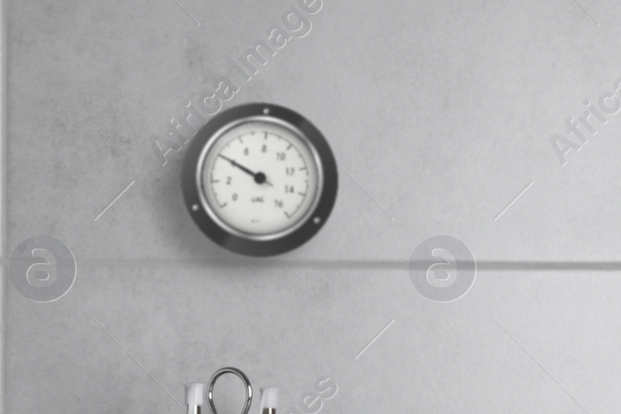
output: 4; bar
